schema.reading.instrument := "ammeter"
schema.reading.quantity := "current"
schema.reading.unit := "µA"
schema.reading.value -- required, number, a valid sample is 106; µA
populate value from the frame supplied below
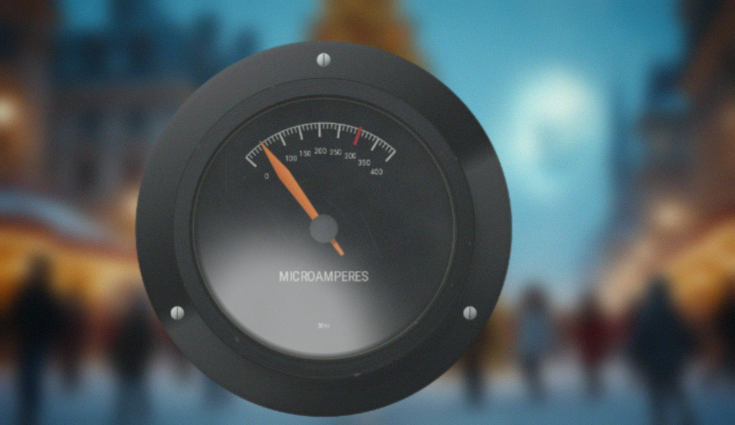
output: 50; µA
